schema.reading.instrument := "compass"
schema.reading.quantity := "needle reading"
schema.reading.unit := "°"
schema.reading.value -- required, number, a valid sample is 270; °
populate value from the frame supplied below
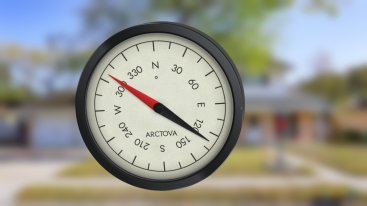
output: 307.5; °
